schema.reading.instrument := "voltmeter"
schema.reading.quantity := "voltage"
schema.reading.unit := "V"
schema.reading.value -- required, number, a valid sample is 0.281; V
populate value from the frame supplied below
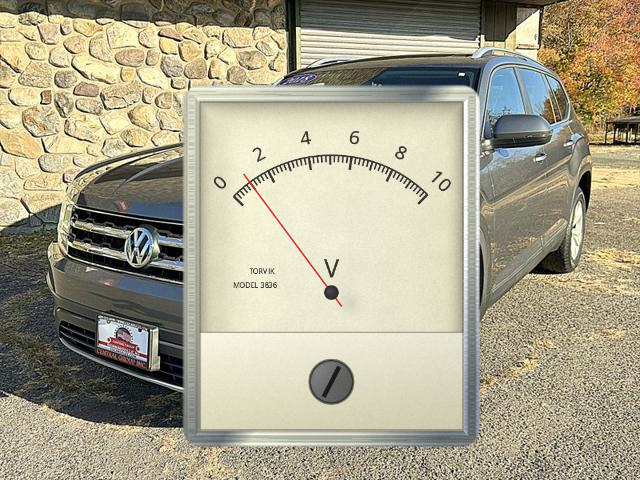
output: 1; V
